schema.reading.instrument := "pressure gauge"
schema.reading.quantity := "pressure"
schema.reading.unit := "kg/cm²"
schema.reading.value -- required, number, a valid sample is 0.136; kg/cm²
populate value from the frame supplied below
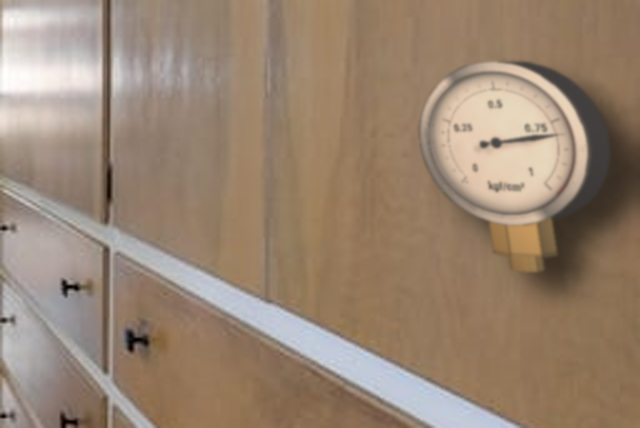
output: 0.8; kg/cm²
